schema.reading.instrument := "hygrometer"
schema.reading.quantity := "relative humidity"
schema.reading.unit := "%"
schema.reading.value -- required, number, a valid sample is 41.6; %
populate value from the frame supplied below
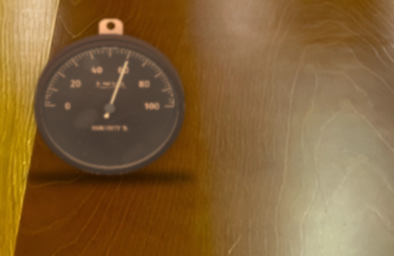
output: 60; %
